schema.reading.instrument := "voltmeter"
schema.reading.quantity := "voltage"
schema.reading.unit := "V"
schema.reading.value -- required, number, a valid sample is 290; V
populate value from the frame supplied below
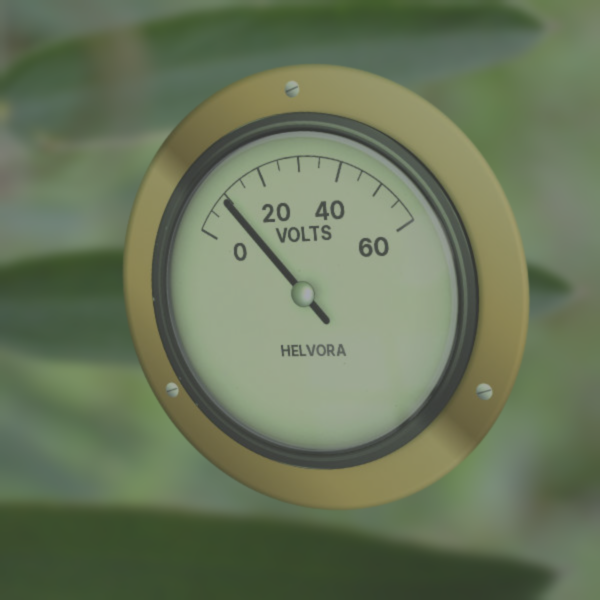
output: 10; V
